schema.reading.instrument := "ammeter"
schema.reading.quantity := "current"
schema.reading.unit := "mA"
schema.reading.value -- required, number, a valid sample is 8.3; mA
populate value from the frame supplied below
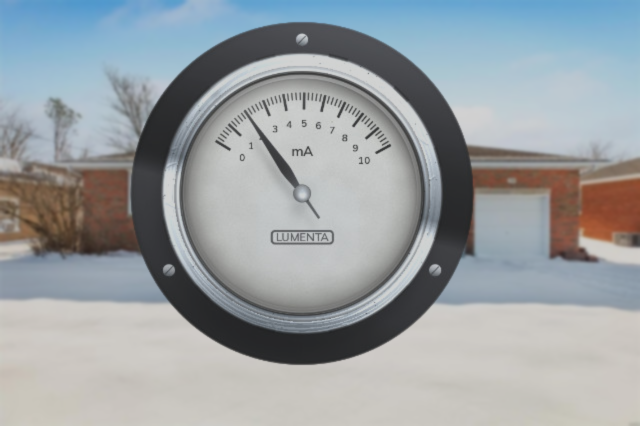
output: 2; mA
